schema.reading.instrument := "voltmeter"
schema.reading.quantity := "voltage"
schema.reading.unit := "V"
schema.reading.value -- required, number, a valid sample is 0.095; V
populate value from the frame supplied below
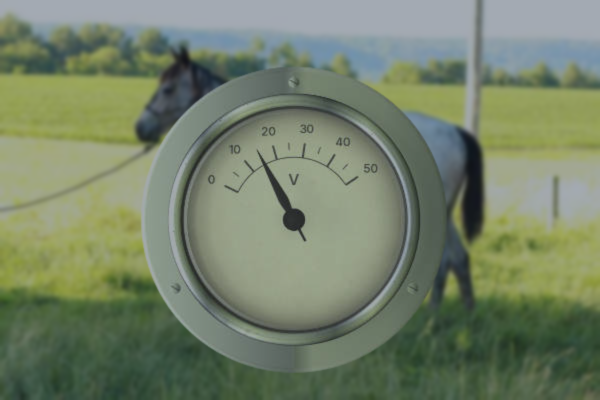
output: 15; V
